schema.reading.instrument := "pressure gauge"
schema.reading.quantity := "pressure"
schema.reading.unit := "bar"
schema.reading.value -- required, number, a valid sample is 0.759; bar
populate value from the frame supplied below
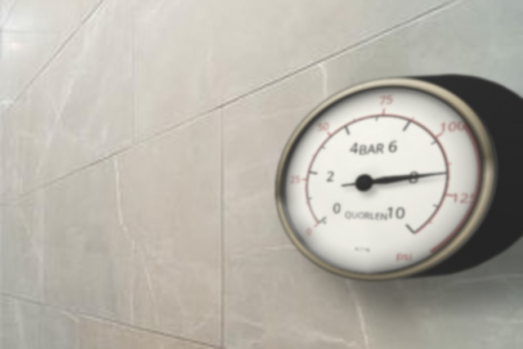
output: 8; bar
